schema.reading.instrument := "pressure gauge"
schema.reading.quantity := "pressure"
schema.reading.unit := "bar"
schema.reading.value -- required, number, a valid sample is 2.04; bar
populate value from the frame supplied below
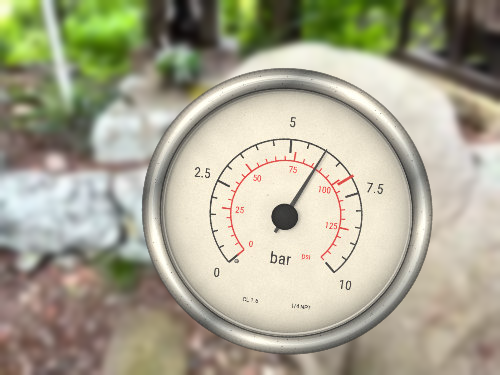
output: 6; bar
